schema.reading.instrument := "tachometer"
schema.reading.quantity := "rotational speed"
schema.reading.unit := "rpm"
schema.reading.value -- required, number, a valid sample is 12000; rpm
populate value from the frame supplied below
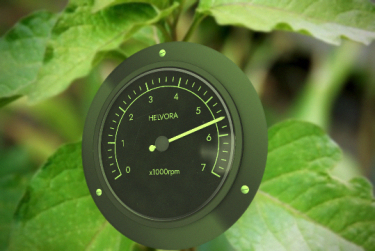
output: 5600; rpm
